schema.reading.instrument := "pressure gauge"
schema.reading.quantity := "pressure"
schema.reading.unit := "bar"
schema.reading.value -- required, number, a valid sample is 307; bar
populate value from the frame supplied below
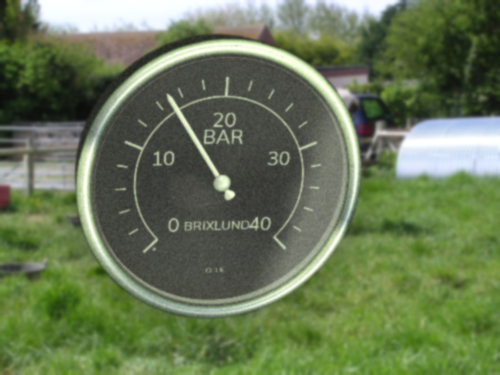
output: 15; bar
